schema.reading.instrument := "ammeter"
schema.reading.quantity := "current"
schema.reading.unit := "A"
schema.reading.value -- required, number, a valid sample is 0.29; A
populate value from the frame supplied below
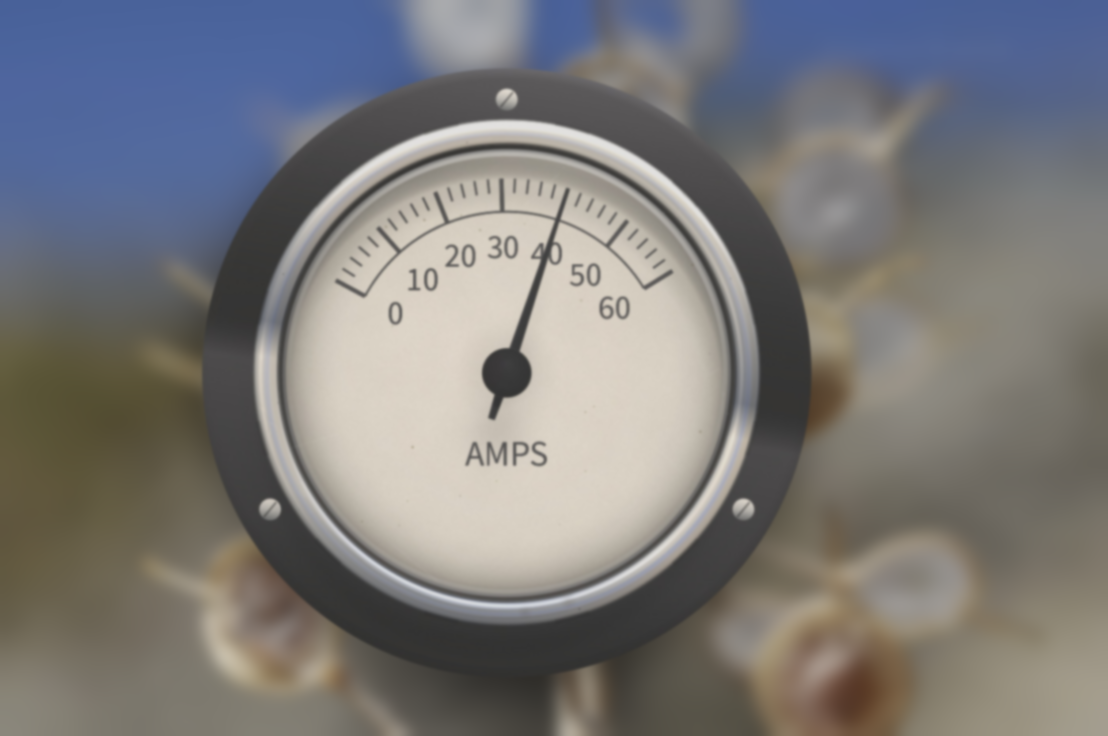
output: 40; A
